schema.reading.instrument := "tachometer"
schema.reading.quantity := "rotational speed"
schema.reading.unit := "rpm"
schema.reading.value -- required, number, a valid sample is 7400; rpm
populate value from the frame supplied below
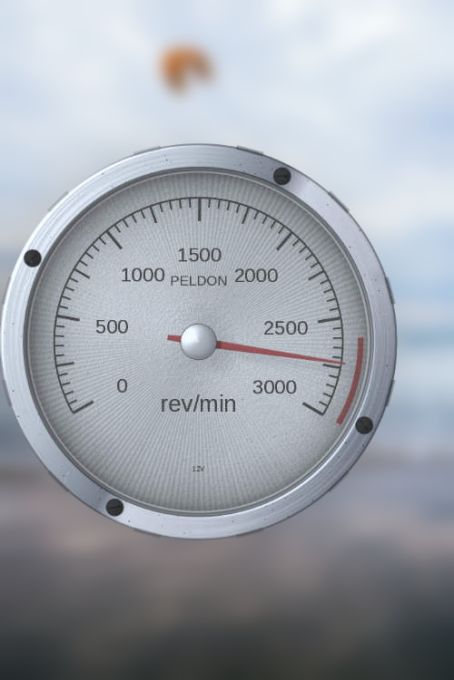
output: 2725; rpm
